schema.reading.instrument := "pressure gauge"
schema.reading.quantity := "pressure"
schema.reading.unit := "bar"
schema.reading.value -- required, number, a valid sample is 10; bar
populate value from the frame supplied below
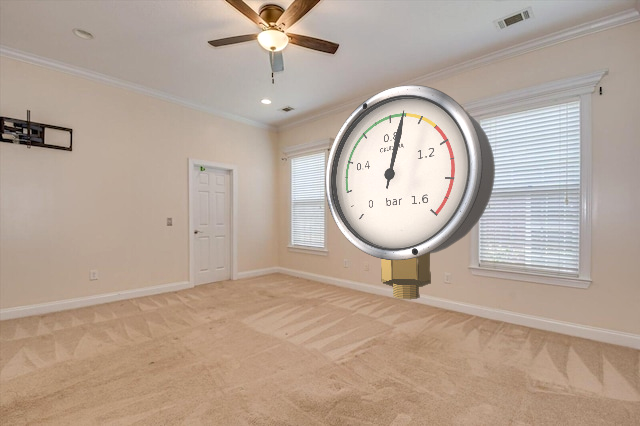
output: 0.9; bar
